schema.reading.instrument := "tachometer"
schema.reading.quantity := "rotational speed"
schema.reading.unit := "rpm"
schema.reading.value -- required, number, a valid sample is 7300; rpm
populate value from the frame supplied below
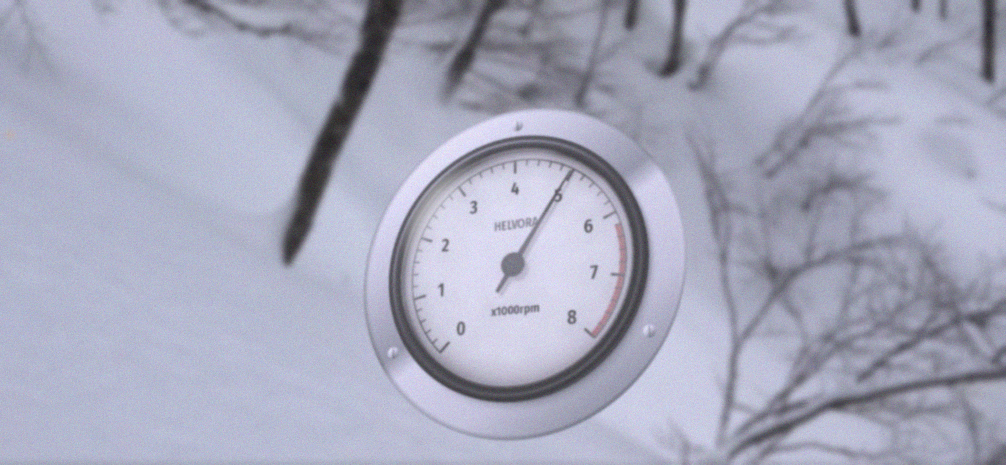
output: 5000; rpm
